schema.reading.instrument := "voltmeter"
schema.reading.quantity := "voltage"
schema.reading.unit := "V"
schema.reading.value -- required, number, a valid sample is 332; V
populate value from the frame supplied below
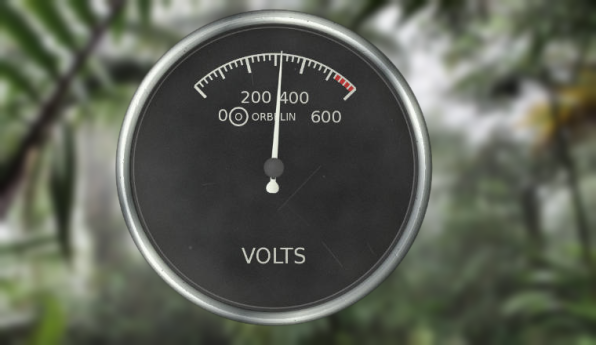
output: 320; V
